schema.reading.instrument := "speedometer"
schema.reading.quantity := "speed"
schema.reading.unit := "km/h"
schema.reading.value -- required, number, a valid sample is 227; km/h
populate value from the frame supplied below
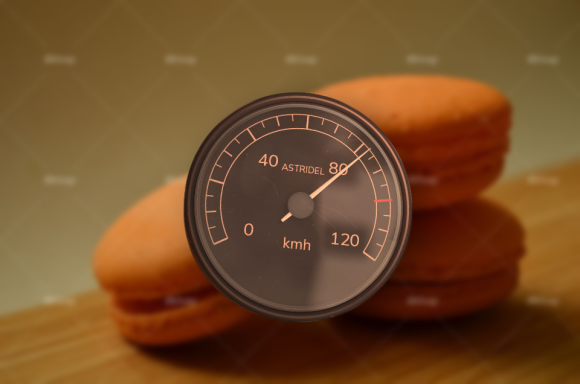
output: 82.5; km/h
